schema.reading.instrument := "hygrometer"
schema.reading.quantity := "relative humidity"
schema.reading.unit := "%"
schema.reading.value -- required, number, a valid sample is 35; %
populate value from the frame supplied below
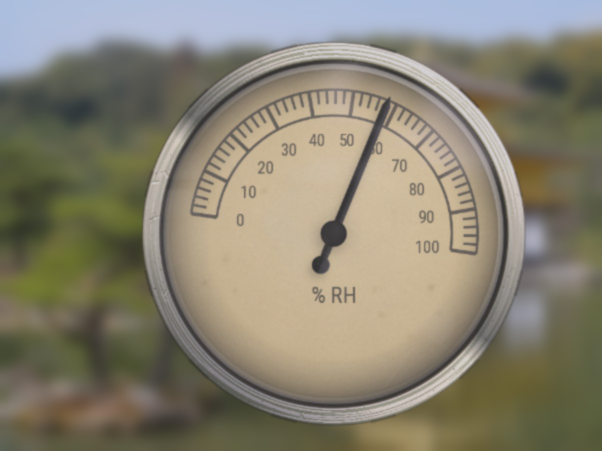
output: 58; %
